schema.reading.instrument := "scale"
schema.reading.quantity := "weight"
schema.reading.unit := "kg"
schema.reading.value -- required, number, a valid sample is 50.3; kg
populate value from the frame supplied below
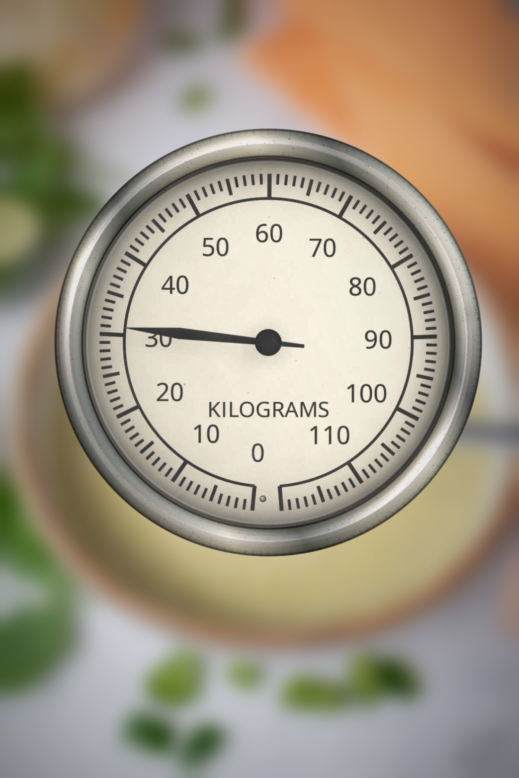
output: 31; kg
